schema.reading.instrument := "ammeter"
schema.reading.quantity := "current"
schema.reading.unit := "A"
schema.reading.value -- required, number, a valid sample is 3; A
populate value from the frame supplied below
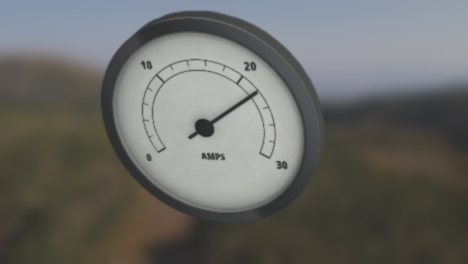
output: 22; A
